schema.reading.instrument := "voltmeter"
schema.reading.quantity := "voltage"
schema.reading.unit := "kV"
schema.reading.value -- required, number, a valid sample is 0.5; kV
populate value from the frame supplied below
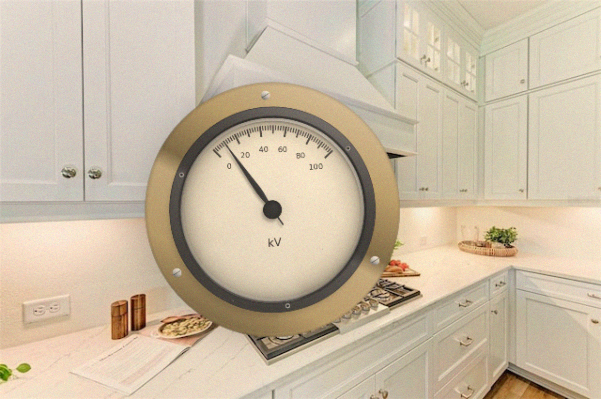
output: 10; kV
